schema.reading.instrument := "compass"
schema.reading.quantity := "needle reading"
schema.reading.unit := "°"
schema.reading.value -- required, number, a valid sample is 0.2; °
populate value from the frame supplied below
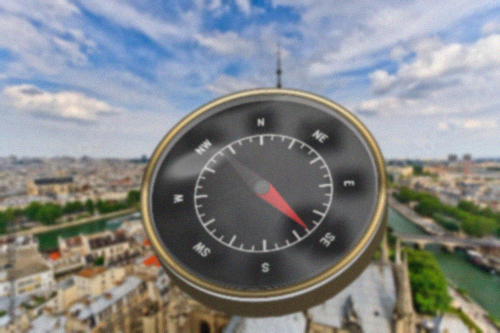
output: 140; °
